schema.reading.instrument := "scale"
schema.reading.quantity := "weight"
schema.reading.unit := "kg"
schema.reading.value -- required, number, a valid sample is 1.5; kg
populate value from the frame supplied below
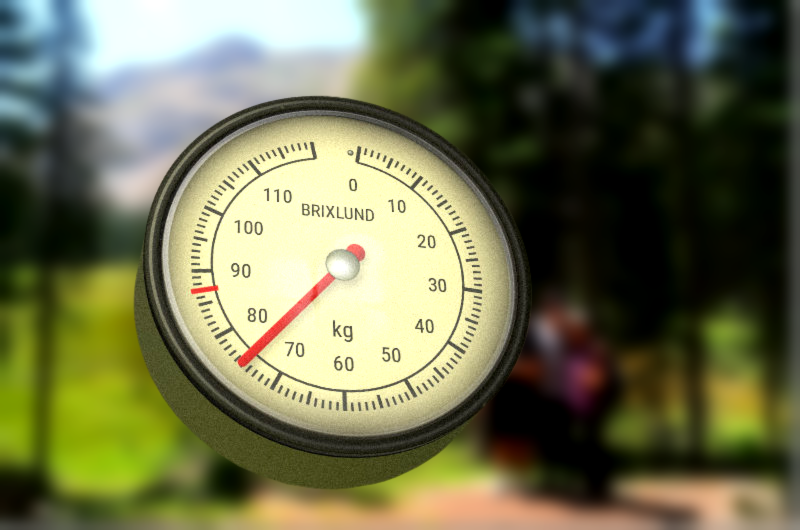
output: 75; kg
